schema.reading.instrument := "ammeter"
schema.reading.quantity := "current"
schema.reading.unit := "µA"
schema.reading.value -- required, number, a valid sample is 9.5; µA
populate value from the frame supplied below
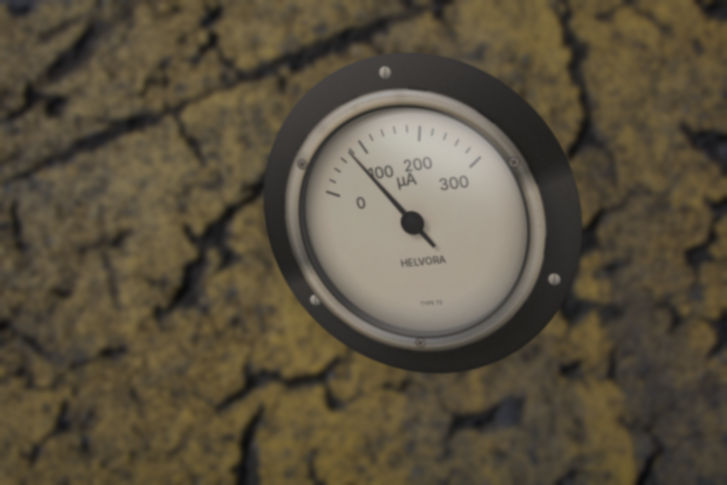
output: 80; µA
